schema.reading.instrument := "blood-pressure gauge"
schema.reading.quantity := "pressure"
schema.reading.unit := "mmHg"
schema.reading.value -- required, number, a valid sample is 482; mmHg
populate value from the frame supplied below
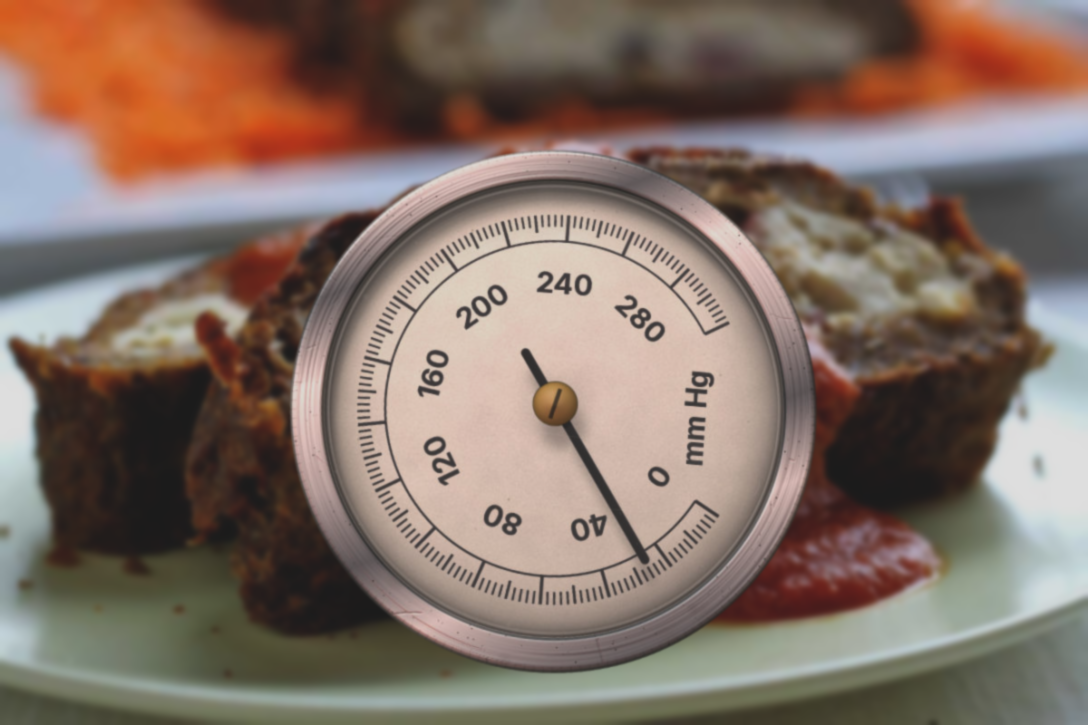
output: 26; mmHg
